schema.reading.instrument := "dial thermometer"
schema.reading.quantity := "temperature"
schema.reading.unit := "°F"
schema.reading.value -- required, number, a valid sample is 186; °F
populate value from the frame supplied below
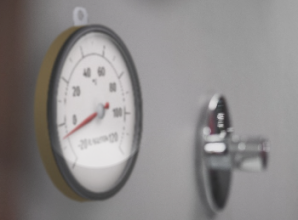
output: -5; °F
